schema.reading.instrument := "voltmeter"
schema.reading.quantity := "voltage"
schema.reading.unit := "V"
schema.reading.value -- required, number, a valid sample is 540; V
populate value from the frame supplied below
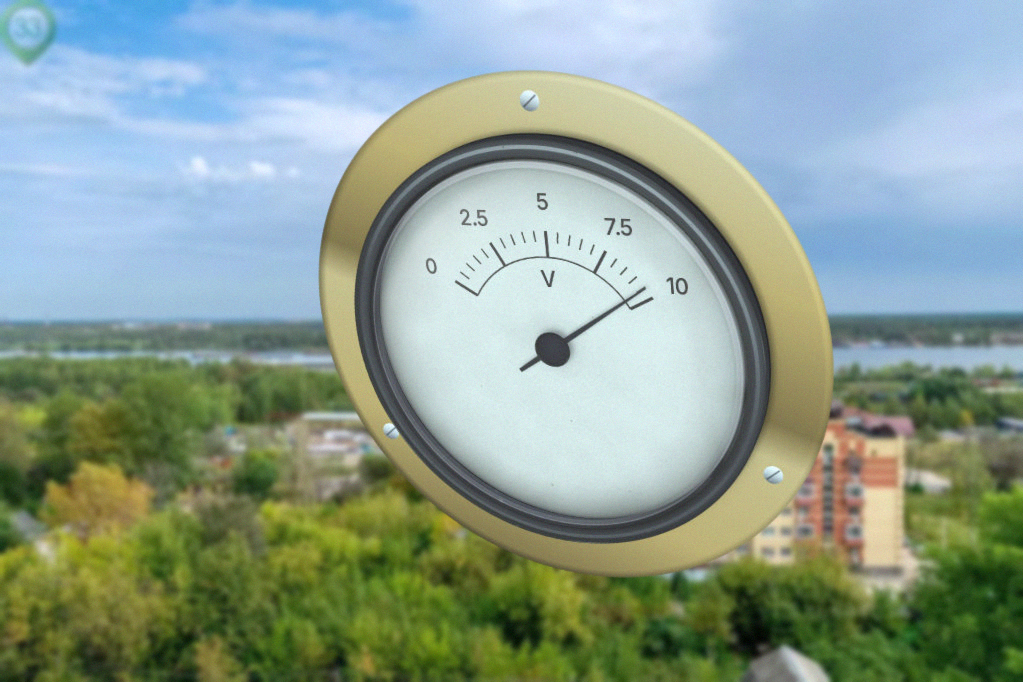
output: 9.5; V
